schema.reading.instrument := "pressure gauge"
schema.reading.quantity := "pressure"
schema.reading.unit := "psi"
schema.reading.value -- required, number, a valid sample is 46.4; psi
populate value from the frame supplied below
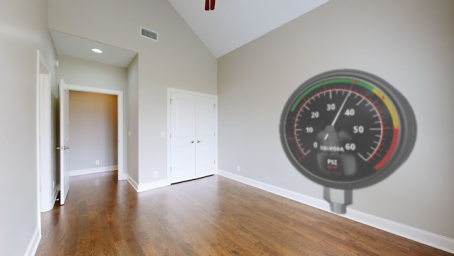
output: 36; psi
